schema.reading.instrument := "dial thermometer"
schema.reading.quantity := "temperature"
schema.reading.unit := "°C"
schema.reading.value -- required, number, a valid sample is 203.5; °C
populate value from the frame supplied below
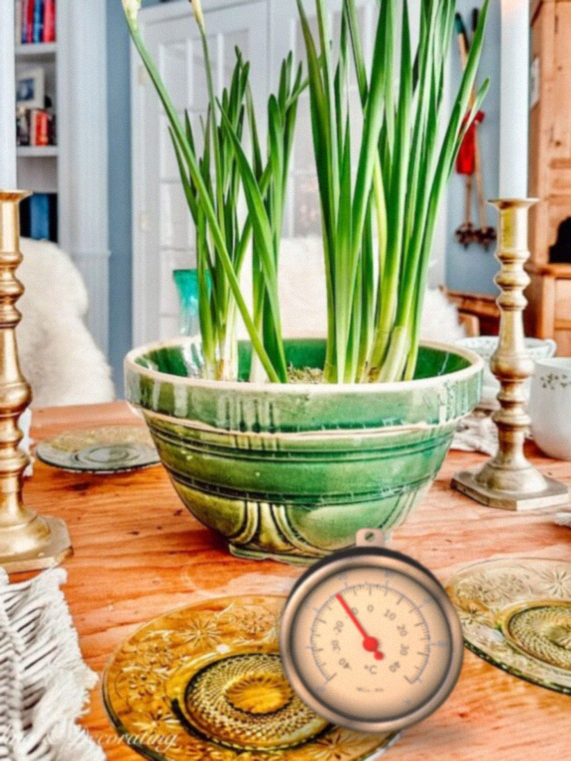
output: -10; °C
